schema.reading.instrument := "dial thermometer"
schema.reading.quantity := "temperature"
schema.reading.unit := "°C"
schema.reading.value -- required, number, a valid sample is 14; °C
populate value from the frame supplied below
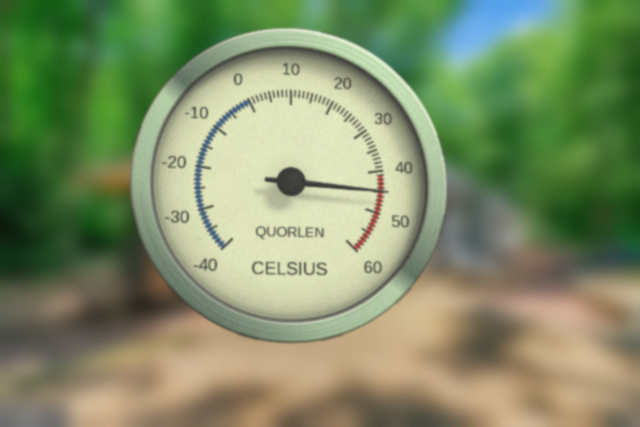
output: 45; °C
